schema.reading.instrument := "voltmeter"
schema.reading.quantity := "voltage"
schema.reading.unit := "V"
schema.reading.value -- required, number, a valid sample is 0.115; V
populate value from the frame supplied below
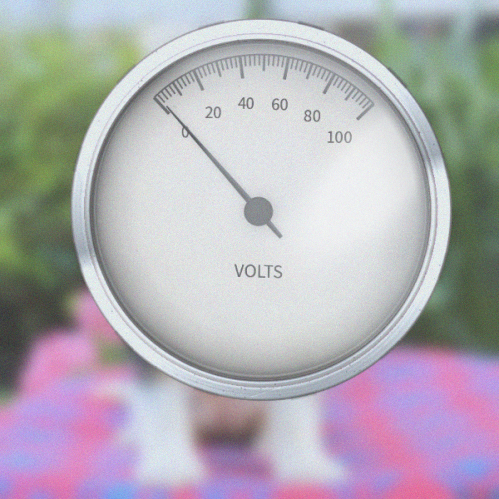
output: 2; V
